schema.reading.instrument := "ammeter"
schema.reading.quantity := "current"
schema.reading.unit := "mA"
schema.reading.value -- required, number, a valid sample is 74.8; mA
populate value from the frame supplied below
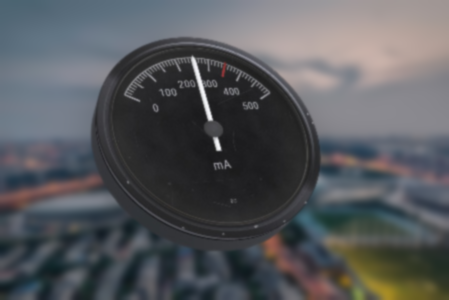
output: 250; mA
